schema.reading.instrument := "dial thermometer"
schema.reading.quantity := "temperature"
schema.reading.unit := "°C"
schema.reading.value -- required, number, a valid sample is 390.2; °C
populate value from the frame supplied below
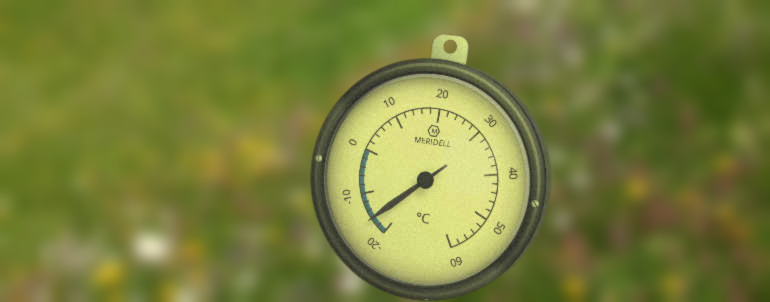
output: -16; °C
